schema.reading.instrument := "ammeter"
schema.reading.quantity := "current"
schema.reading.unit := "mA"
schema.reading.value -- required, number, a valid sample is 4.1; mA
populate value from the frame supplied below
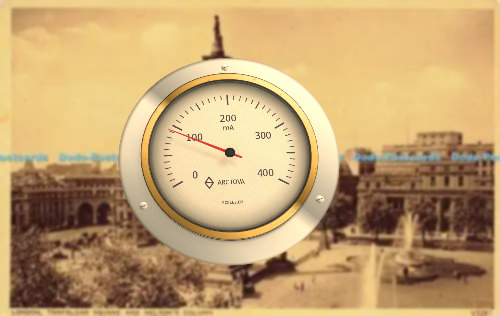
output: 90; mA
